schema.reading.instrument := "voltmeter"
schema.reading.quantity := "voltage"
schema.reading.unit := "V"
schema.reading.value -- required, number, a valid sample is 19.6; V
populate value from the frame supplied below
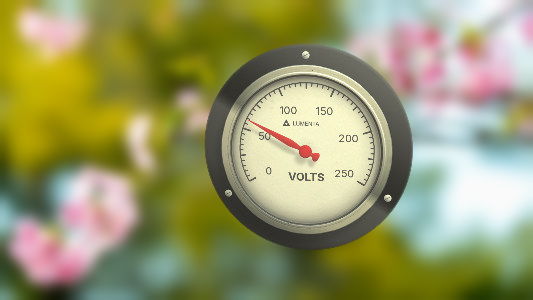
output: 60; V
